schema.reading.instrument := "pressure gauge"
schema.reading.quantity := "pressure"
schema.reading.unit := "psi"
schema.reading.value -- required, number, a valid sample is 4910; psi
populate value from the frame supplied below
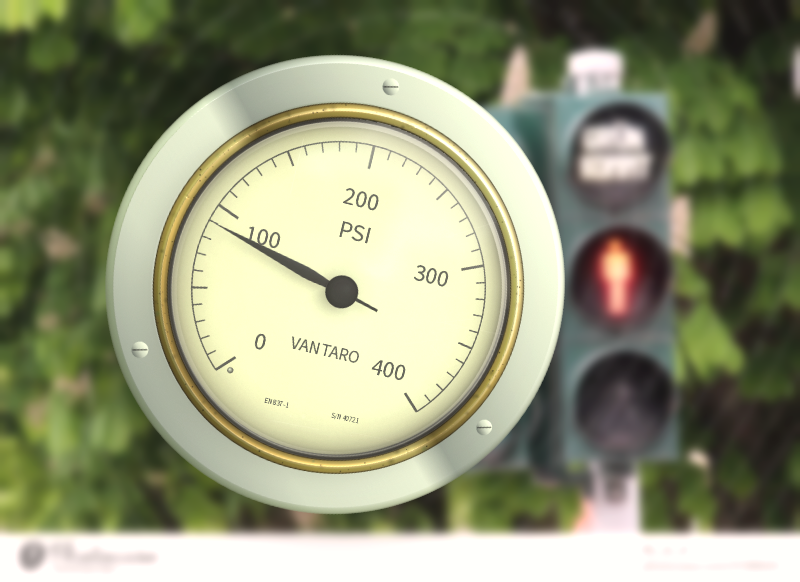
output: 90; psi
